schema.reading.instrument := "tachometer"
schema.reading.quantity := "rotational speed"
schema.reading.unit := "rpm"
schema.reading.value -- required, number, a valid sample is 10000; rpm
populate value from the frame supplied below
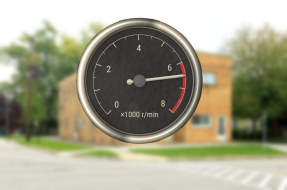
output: 6500; rpm
